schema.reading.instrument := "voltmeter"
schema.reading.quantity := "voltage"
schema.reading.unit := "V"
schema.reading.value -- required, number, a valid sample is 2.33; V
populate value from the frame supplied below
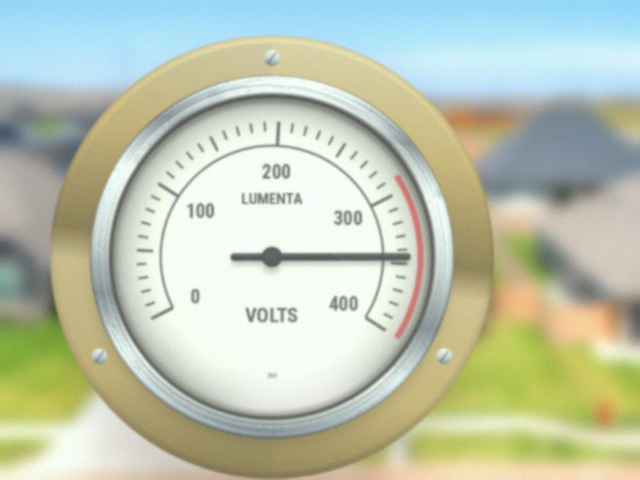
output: 345; V
